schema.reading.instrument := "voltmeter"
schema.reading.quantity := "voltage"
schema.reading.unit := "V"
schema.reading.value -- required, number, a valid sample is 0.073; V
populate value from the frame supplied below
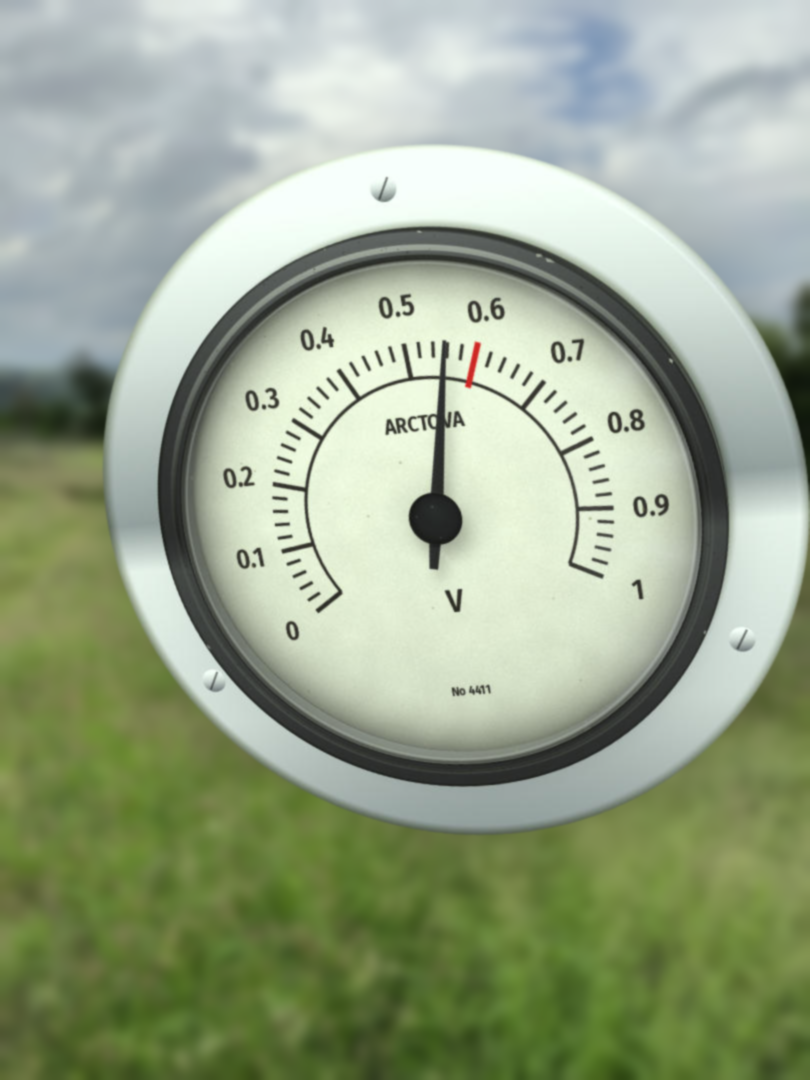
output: 0.56; V
